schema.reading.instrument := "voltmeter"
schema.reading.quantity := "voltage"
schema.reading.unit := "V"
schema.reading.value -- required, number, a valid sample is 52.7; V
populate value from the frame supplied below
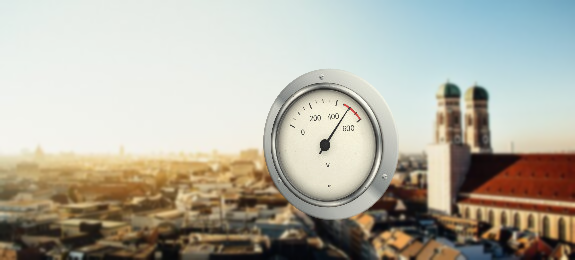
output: 500; V
